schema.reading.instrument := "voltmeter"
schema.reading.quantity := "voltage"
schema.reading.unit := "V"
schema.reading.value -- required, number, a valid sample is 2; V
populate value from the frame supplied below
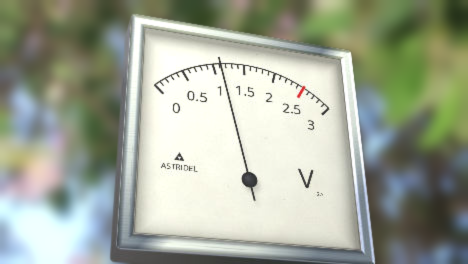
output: 1.1; V
